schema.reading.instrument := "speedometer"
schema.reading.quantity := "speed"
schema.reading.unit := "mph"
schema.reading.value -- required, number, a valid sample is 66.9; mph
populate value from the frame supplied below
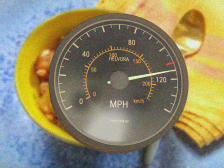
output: 115; mph
